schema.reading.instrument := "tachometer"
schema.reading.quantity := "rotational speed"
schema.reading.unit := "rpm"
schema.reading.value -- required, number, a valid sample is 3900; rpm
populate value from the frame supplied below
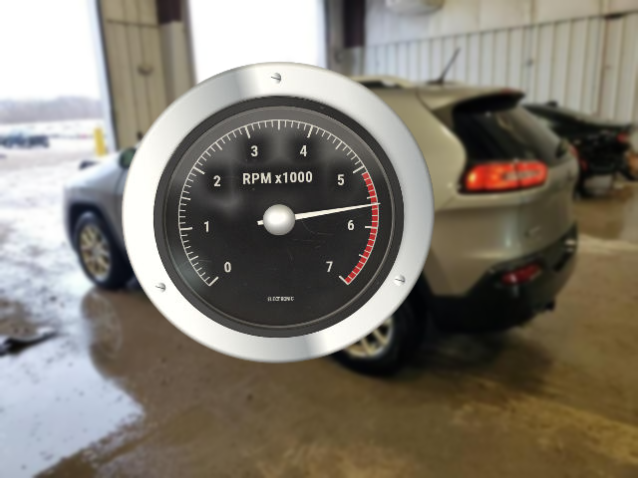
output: 5600; rpm
